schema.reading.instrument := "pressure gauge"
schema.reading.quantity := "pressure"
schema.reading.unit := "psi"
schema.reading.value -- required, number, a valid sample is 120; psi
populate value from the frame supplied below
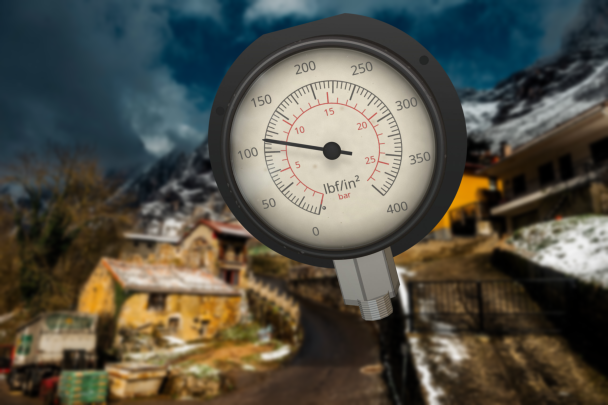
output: 115; psi
